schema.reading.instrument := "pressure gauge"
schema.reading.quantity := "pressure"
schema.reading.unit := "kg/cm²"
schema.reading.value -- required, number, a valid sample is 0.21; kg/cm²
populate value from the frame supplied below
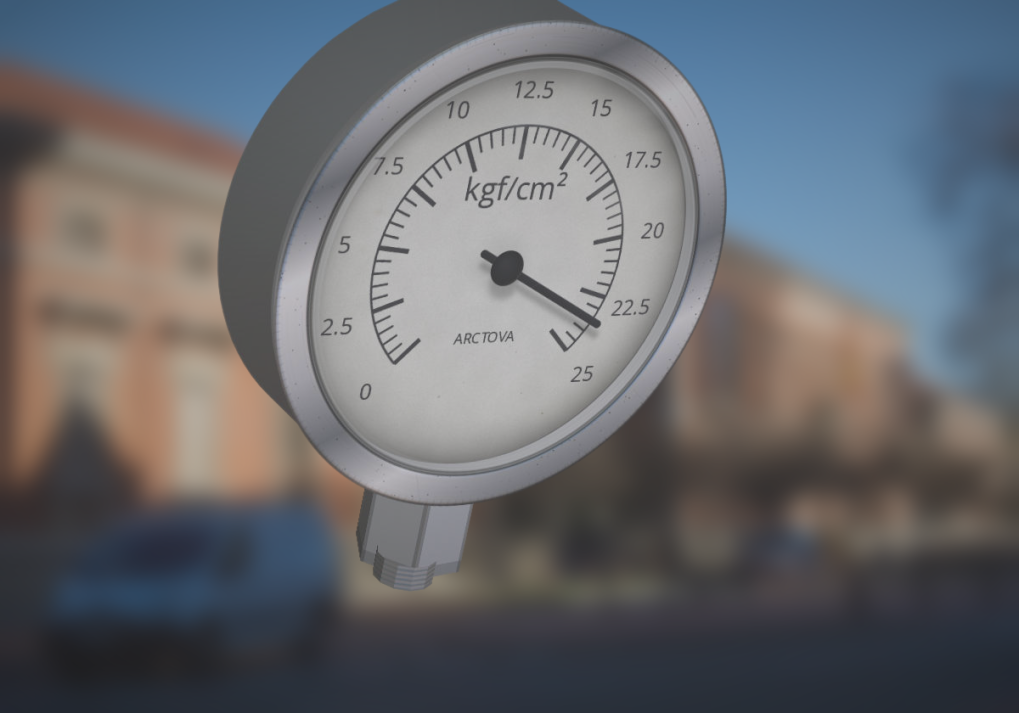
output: 23.5; kg/cm²
